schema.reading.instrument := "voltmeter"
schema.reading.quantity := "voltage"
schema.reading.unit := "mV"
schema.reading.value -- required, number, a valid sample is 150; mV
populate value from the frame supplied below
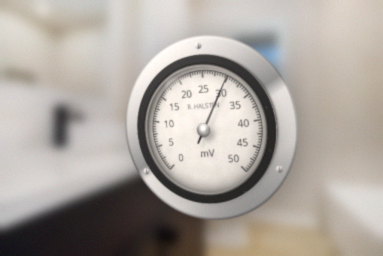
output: 30; mV
